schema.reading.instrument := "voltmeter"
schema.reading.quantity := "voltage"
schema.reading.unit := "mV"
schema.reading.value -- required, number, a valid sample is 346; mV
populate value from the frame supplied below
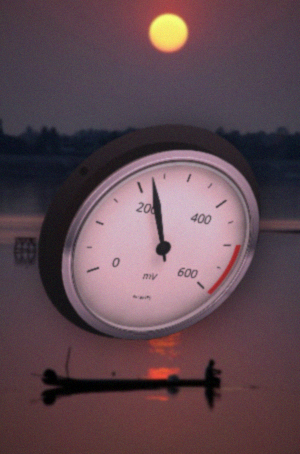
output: 225; mV
